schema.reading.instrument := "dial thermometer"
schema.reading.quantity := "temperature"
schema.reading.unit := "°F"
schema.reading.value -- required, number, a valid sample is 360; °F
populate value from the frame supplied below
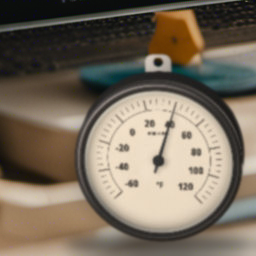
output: 40; °F
